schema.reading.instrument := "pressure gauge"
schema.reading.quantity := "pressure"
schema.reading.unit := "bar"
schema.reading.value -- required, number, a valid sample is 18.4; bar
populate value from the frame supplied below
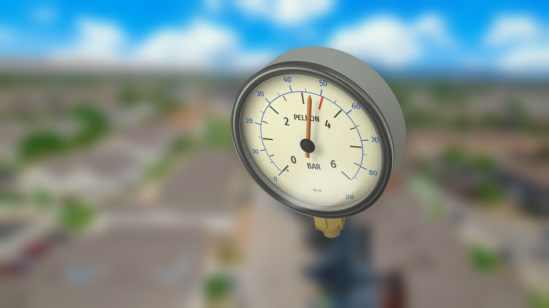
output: 3.25; bar
